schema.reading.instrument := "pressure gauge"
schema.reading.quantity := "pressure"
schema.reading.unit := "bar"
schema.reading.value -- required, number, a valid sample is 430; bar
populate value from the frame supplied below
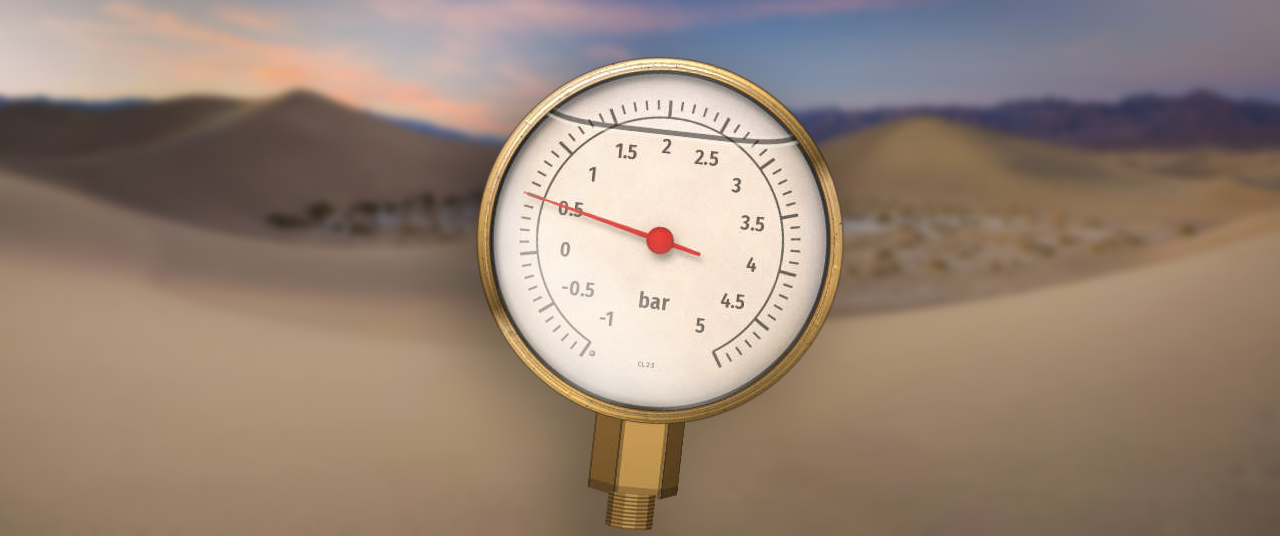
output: 0.5; bar
